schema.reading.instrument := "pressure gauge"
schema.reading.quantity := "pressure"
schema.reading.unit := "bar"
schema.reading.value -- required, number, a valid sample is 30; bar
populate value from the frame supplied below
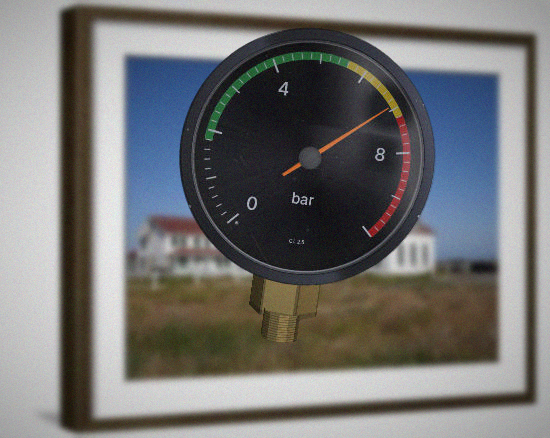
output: 6.9; bar
